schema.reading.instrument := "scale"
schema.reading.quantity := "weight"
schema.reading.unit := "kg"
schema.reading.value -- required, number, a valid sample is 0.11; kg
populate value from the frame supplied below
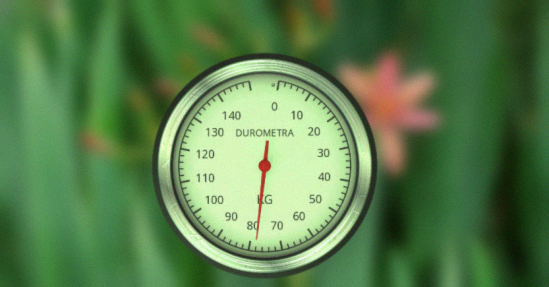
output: 78; kg
